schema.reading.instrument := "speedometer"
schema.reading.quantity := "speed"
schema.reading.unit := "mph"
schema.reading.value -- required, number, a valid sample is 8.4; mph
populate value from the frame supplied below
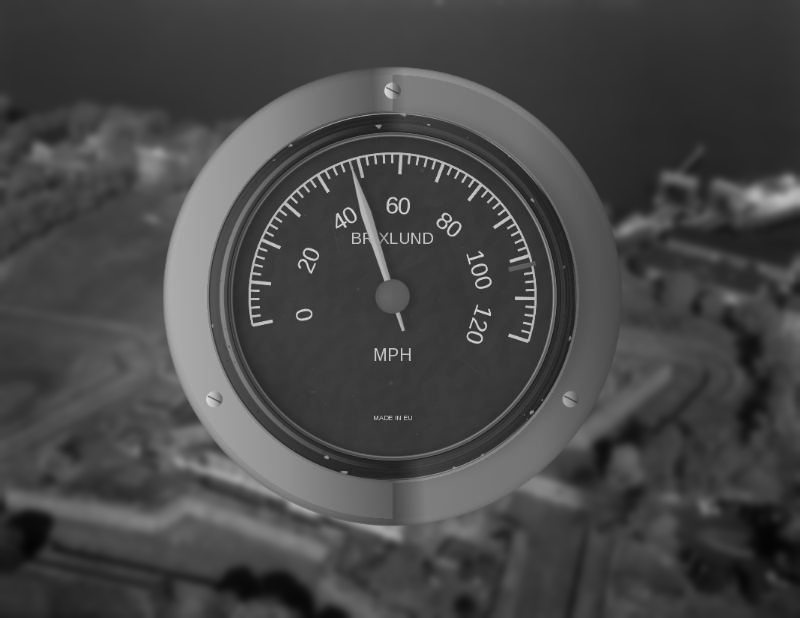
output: 48; mph
